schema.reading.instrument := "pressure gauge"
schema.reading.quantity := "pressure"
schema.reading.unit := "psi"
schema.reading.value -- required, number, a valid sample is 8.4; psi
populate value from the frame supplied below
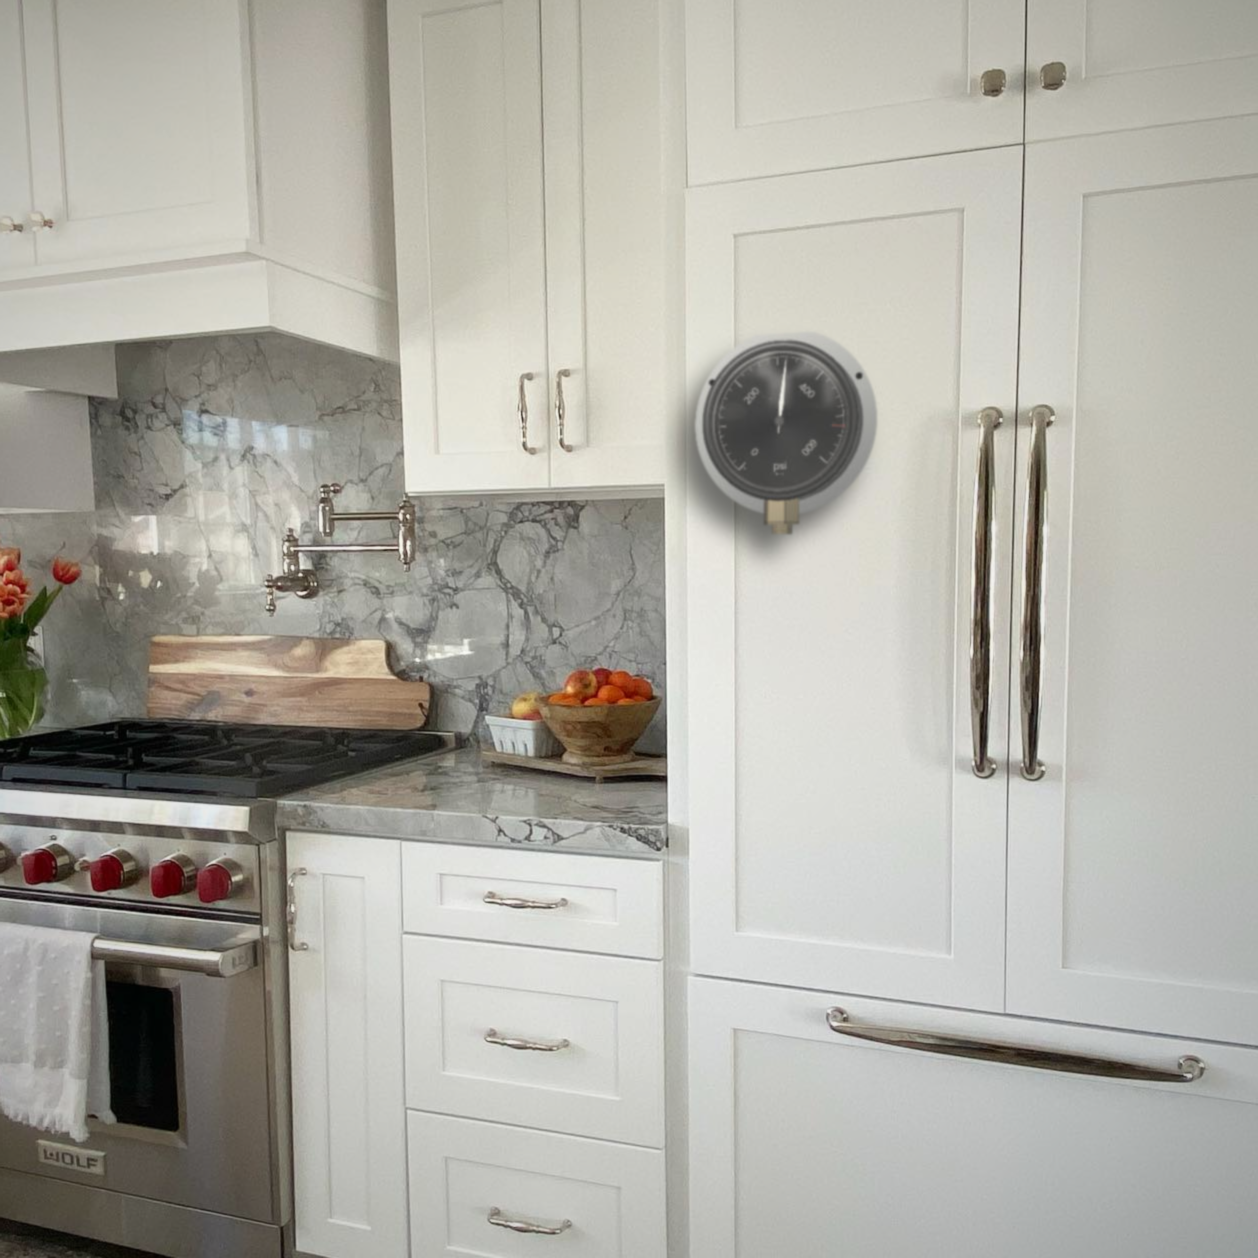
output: 320; psi
